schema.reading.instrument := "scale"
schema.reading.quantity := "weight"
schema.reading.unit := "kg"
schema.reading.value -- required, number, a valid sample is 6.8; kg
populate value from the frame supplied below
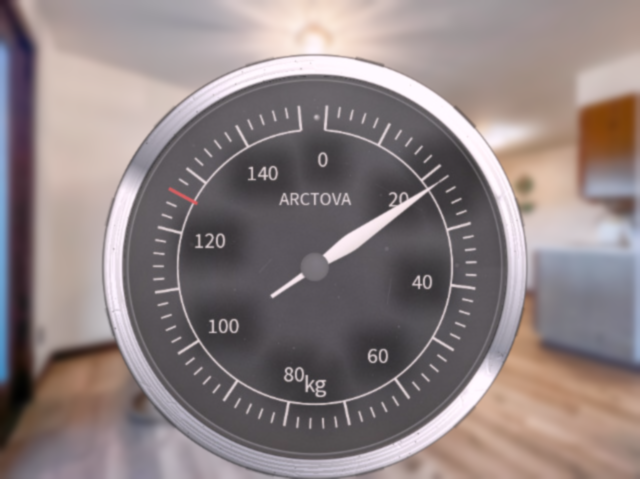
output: 22; kg
